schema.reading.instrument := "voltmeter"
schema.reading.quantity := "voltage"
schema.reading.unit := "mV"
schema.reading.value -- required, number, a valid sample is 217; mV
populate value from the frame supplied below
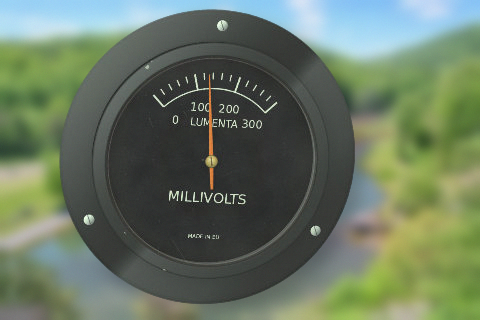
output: 130; mV
